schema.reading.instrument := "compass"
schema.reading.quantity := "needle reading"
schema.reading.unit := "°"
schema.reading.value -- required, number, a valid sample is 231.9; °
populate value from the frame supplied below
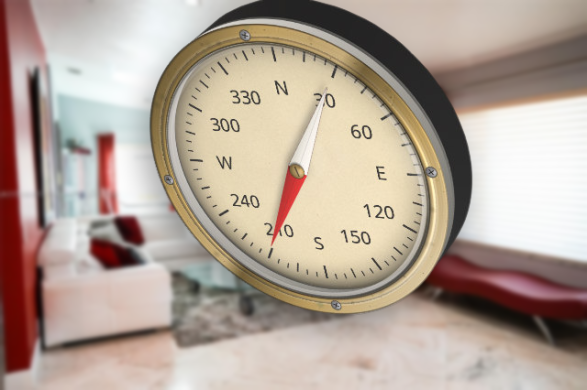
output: 210; °
